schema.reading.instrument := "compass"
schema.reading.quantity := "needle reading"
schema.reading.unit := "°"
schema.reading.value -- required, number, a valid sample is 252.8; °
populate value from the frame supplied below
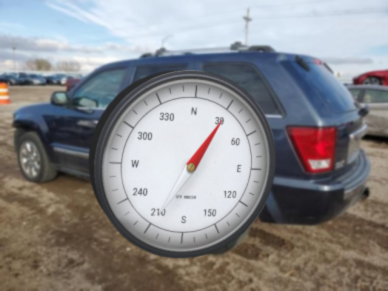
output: 30; °
